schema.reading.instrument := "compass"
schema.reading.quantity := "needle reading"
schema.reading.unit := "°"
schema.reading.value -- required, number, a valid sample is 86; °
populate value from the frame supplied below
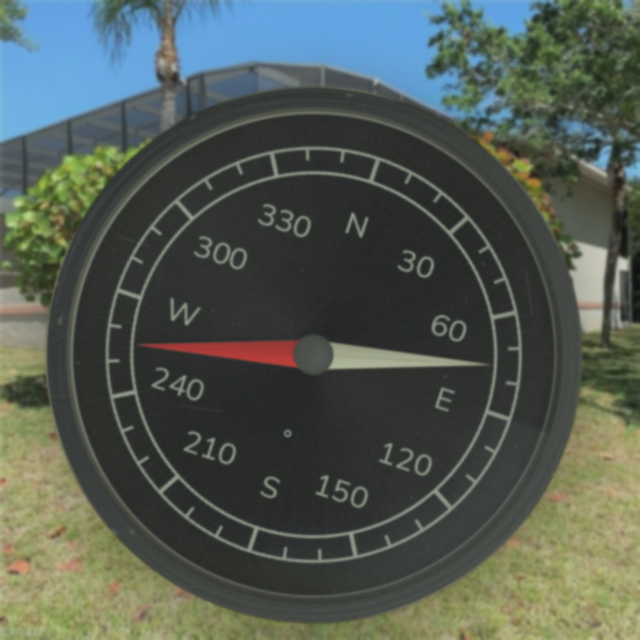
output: 255; °
